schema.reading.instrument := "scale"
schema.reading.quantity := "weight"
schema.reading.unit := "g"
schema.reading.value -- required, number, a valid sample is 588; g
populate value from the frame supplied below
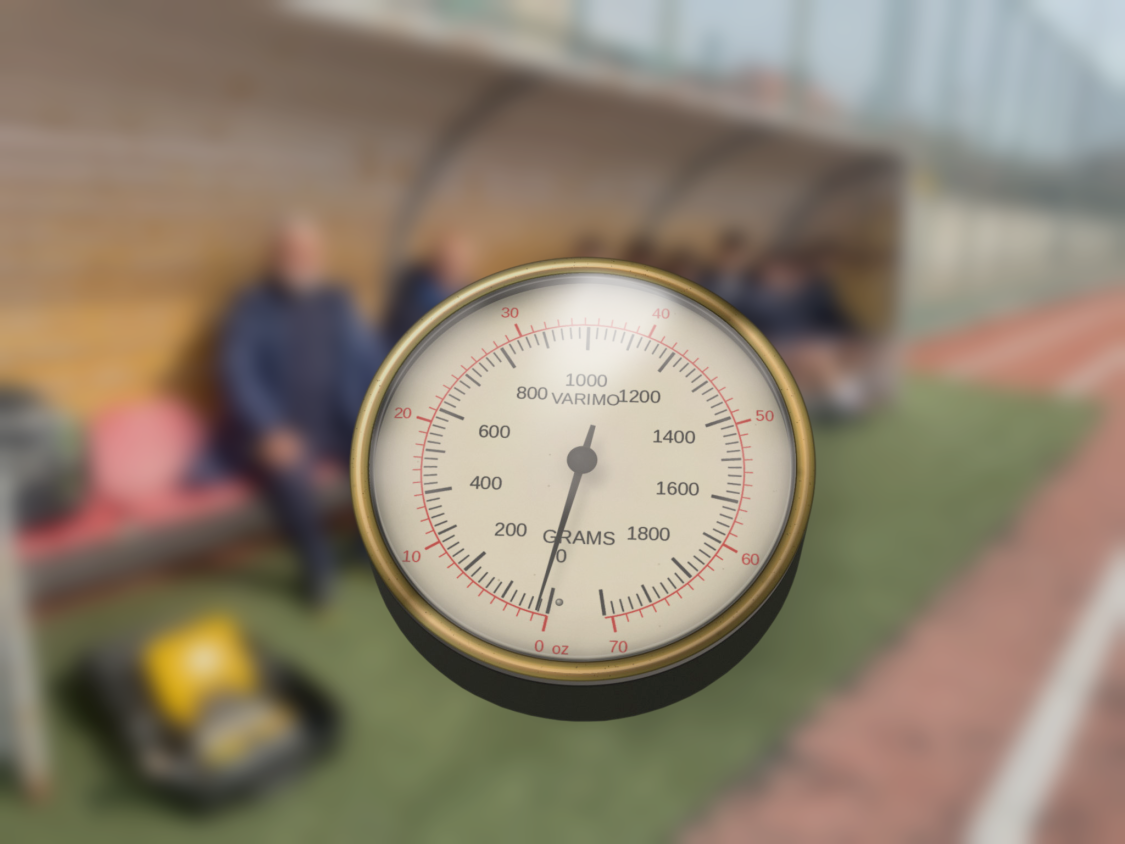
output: 20; g
